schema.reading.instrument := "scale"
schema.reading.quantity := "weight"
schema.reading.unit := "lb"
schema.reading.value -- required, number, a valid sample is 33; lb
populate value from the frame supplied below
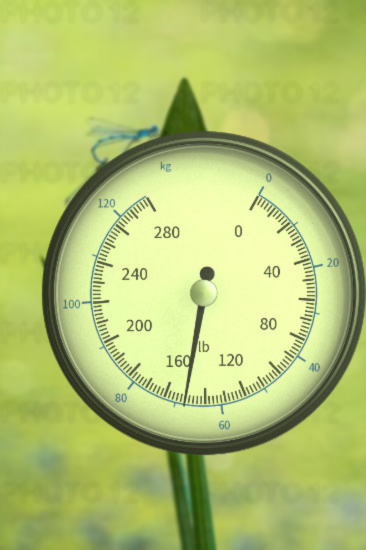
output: 150; lb
